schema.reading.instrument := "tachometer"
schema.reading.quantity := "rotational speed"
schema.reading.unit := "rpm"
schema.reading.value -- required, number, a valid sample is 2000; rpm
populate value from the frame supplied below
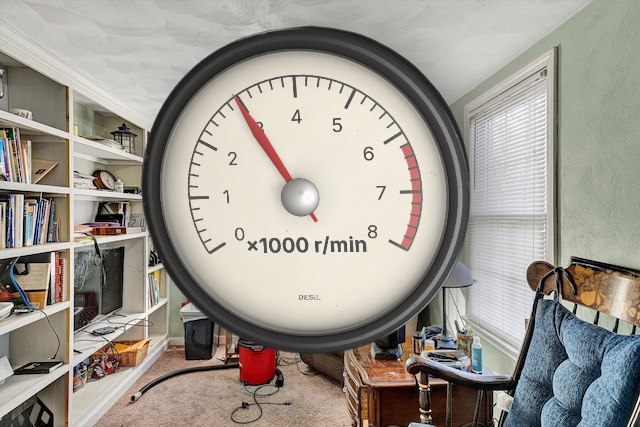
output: 3000; rpm
